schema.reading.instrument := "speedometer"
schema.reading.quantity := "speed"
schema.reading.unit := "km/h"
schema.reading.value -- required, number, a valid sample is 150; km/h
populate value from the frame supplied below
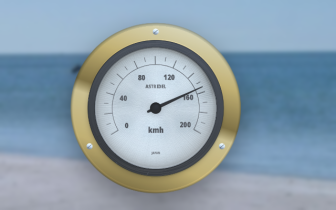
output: 155; km/h
